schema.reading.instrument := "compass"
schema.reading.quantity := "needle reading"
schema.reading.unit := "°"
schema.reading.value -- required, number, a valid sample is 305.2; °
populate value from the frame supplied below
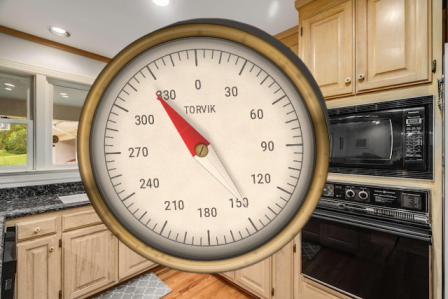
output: 325; °
